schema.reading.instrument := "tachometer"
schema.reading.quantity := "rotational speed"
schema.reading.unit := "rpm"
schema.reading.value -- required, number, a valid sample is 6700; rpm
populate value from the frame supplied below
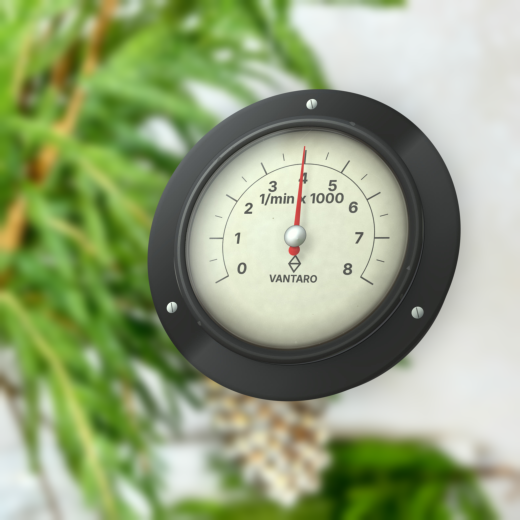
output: 4000; rpm
